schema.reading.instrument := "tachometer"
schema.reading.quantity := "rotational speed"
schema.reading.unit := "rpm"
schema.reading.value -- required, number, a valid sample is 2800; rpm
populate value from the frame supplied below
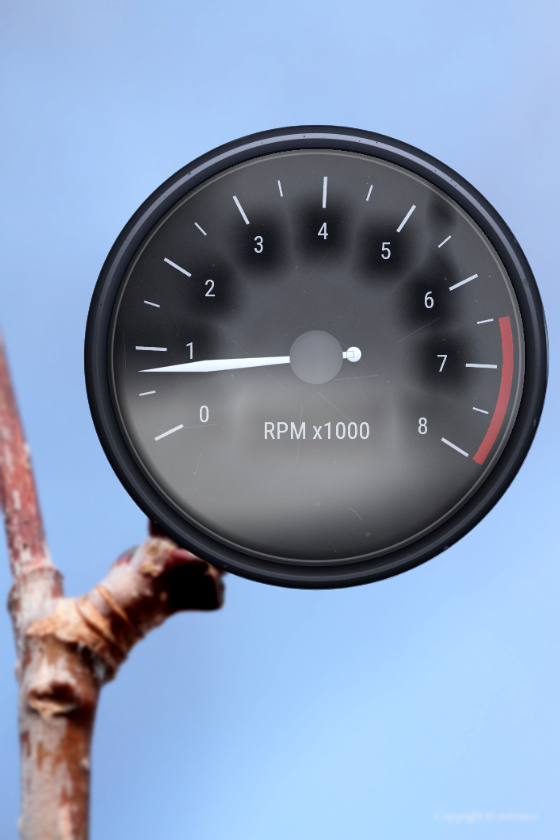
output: 750; rpm
